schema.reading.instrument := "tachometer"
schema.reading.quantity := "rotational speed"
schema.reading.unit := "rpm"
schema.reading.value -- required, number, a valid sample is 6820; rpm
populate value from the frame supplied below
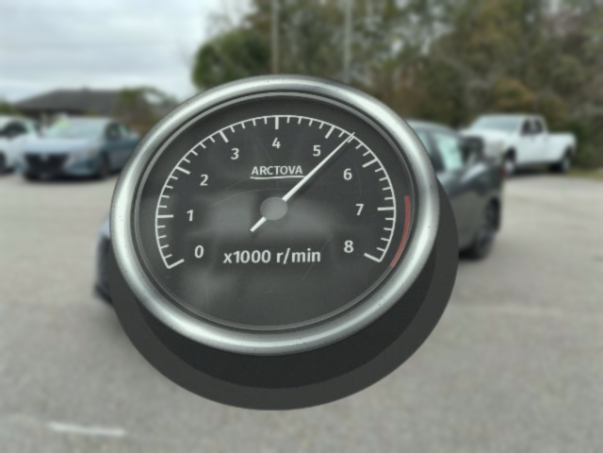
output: 5400; rpm
